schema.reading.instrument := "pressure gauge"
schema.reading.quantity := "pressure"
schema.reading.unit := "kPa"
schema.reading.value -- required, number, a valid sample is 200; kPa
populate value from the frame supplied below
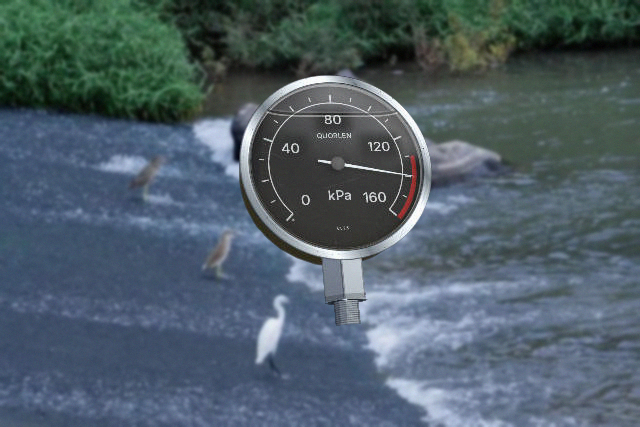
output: 140; kPa
